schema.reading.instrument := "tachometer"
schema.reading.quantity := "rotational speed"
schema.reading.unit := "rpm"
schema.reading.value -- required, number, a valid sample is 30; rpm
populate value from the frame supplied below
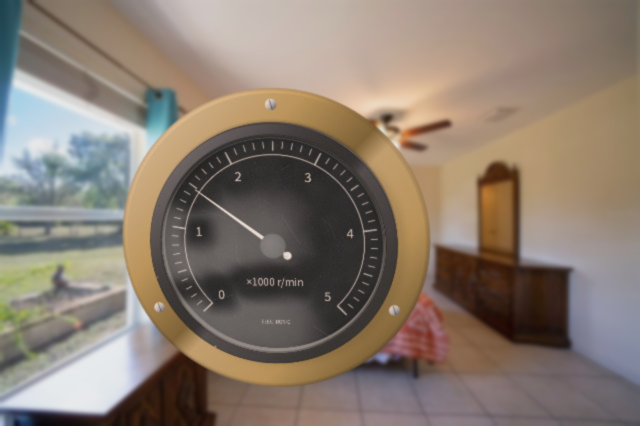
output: 1500; rpm
